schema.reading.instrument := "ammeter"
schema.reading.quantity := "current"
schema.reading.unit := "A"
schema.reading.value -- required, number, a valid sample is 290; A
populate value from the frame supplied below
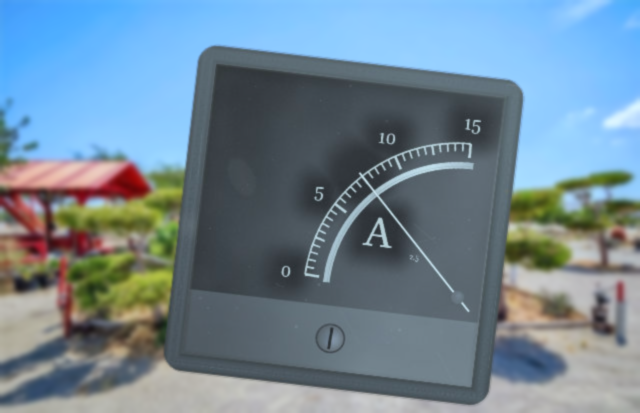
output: 7.5; A
